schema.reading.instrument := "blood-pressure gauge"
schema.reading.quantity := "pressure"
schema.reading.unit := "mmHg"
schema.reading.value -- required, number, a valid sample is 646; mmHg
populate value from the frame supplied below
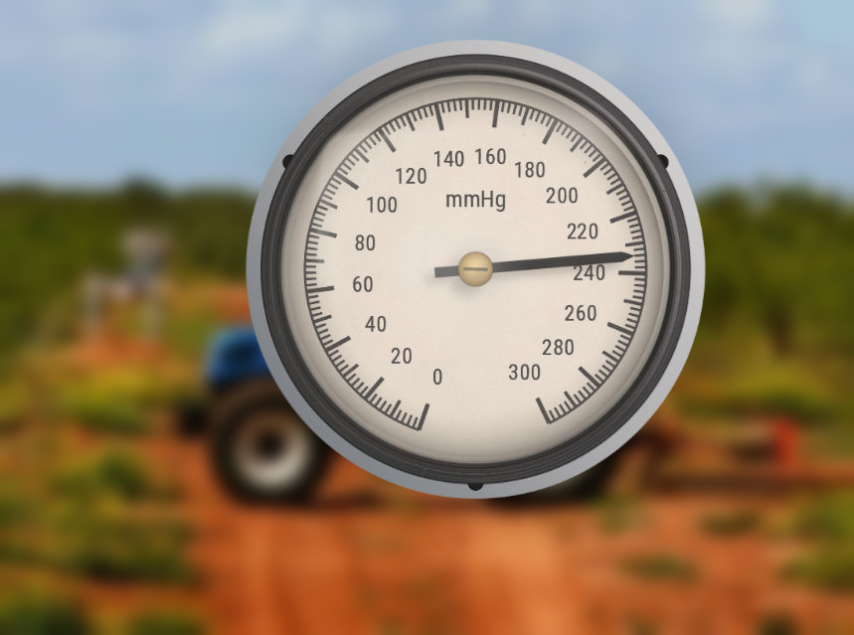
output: 234; mmHg
